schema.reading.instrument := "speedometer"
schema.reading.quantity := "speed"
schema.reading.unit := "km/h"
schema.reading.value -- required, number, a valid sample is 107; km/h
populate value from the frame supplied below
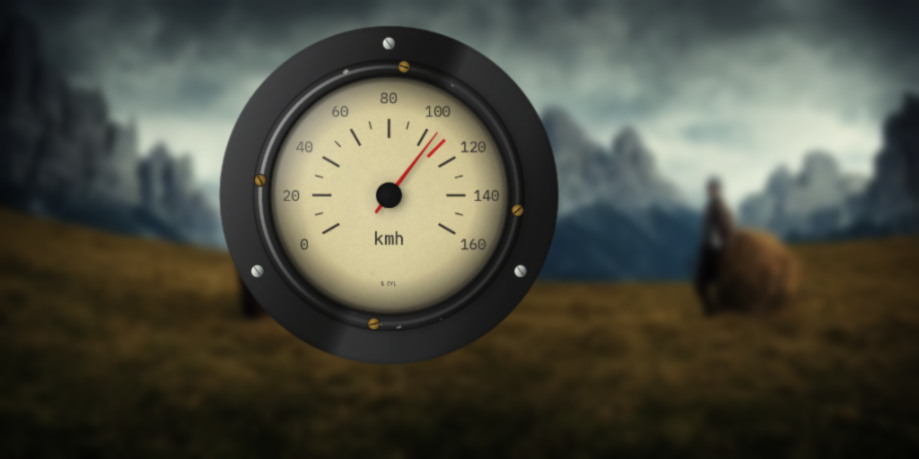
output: 105; km/h
